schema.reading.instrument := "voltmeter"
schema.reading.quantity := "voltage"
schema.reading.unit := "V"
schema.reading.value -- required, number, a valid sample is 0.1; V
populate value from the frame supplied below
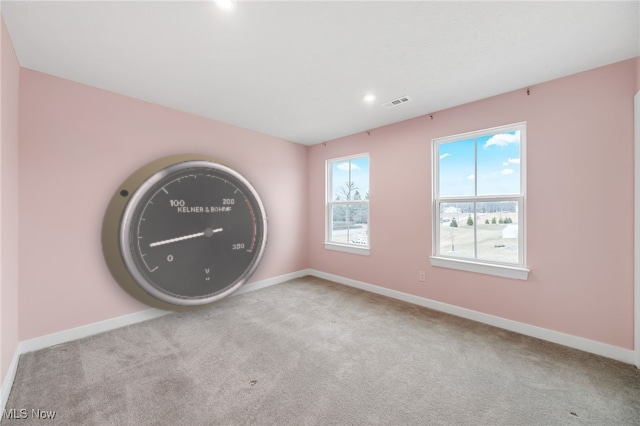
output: 30; V
